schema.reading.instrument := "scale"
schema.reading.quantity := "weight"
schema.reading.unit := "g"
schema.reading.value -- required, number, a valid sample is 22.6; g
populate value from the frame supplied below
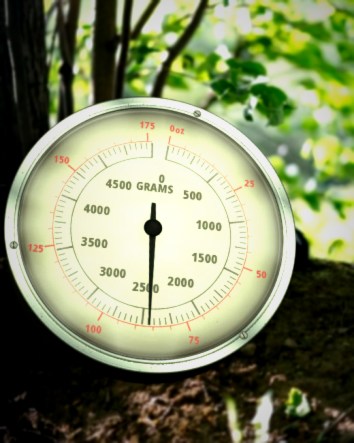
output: 2450; g
